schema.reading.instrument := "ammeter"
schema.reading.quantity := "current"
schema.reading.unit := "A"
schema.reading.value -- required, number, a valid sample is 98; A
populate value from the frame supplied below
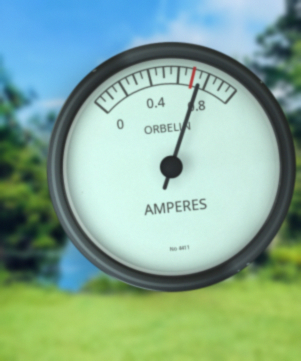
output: 0.75; A
